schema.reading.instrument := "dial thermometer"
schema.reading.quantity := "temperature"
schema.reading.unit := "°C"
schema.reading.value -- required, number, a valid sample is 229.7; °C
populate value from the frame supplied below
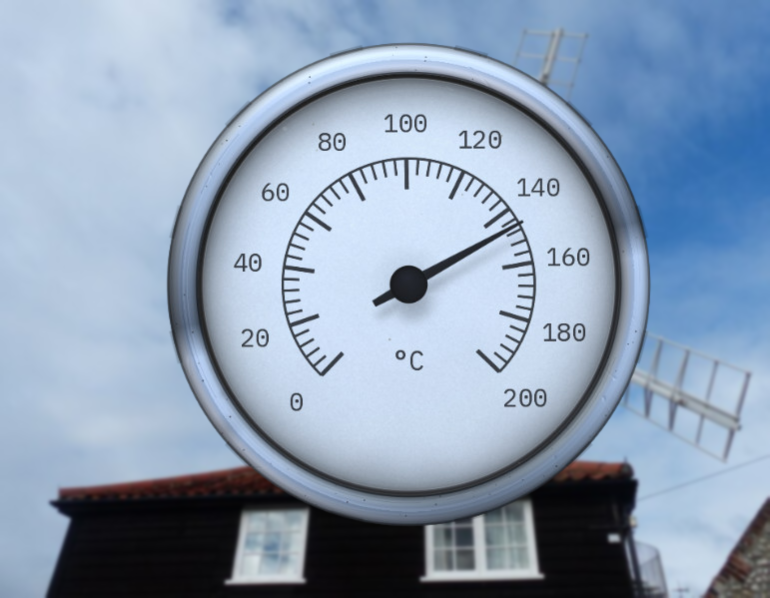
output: 146; °C
